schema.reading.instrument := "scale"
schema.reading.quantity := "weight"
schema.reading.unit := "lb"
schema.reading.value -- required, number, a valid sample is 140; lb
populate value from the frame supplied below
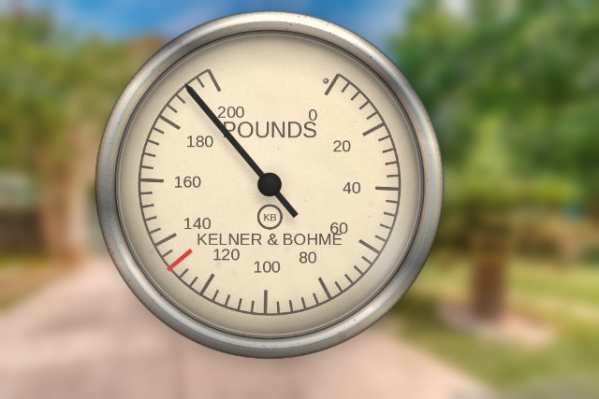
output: 192; lb
